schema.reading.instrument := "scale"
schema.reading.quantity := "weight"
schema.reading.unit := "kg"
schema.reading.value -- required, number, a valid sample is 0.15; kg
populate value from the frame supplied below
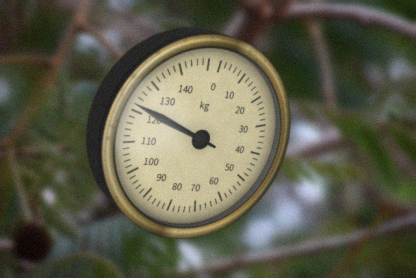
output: 122; kg
